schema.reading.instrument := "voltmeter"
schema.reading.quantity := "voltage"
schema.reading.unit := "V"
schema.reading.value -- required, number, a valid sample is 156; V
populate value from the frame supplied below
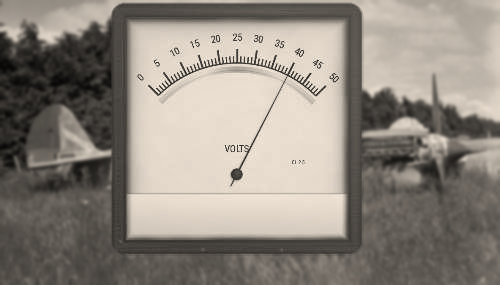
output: 40; V
